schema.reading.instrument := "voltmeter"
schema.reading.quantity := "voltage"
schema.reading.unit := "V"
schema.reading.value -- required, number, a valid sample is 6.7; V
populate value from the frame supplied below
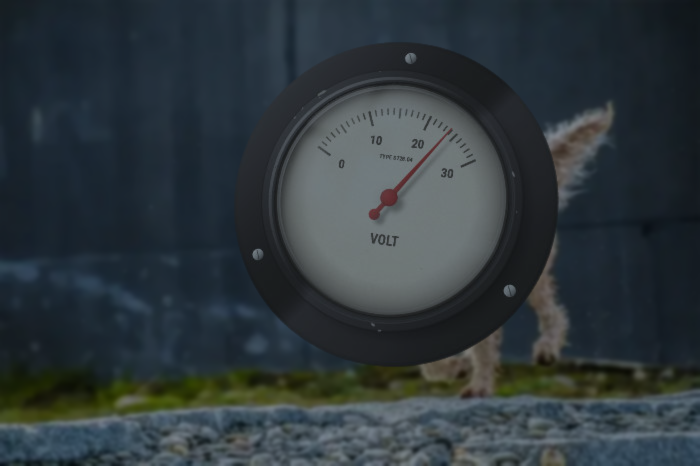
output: 24; V
